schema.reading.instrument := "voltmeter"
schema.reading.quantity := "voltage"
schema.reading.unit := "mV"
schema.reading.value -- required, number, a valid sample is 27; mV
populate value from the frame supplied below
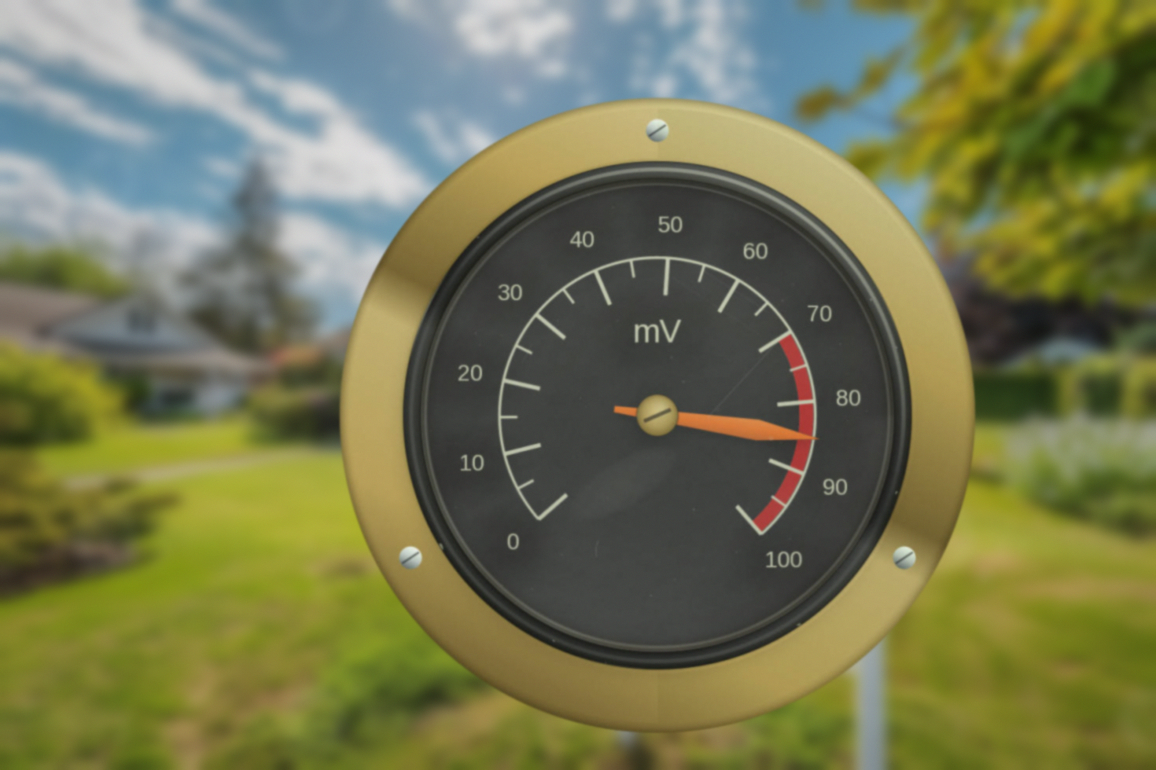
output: 85; mV
